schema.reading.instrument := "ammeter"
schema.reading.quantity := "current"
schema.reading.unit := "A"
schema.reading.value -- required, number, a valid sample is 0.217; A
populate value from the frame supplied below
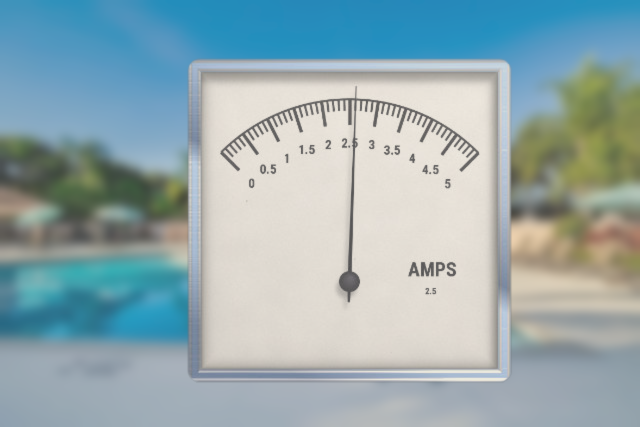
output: 2.6; A
